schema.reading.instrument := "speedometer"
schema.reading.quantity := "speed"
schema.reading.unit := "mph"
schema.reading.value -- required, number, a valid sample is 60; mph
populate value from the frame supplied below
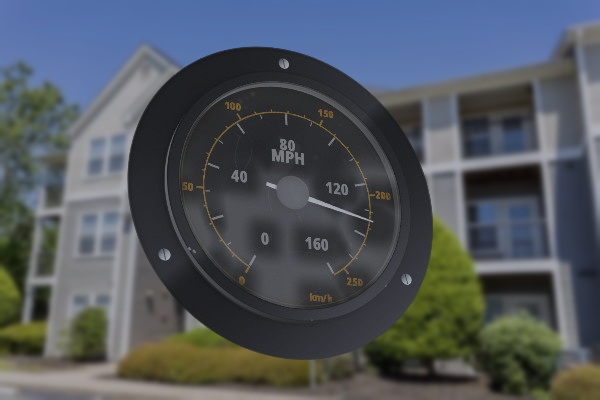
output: 135; mph
